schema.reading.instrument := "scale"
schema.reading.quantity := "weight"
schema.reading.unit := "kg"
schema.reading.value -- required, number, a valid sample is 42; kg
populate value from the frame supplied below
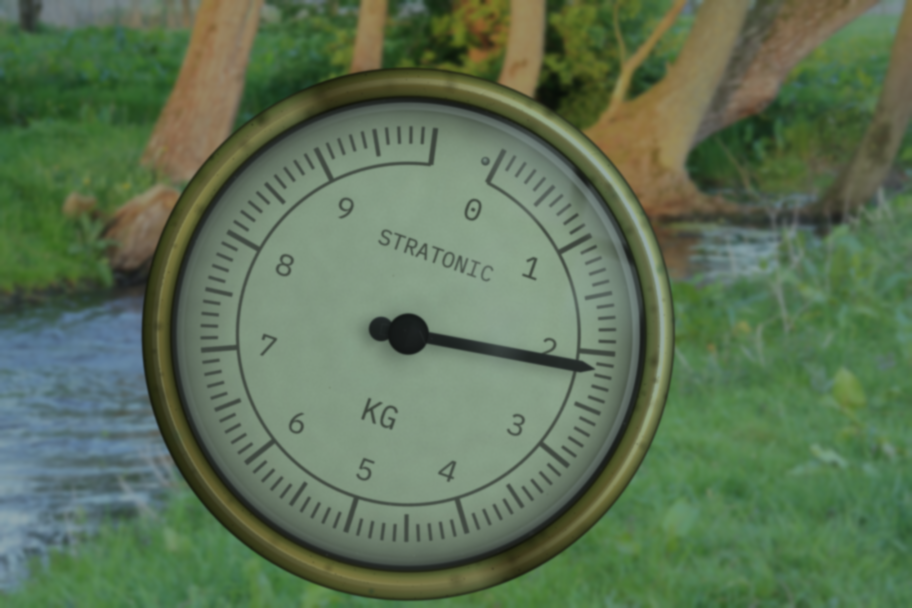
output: 2.15; kg
